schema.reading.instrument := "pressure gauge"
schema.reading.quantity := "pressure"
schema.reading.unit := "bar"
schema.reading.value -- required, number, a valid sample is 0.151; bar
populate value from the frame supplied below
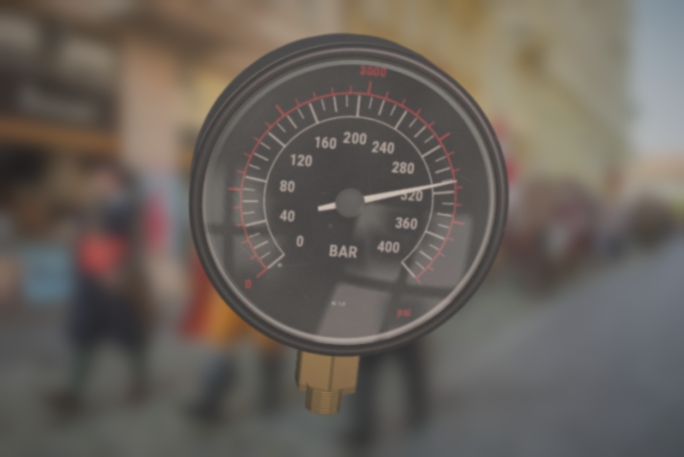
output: 310; bar
